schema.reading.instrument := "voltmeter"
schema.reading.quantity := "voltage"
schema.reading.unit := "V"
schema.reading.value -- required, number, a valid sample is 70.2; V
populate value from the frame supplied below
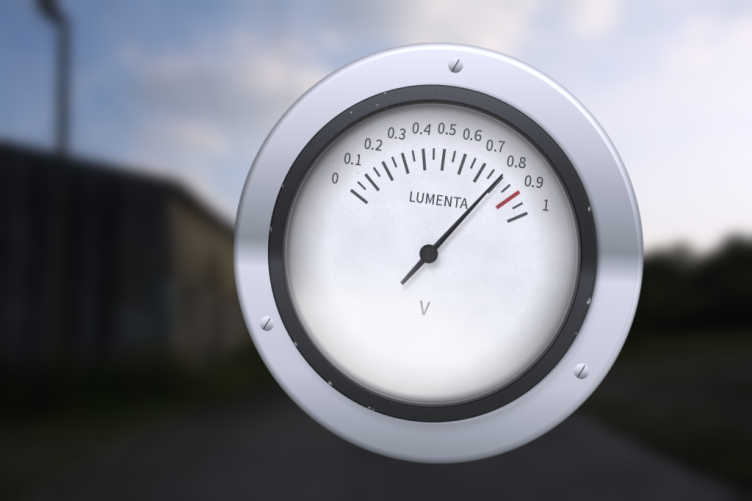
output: 0.8; V
